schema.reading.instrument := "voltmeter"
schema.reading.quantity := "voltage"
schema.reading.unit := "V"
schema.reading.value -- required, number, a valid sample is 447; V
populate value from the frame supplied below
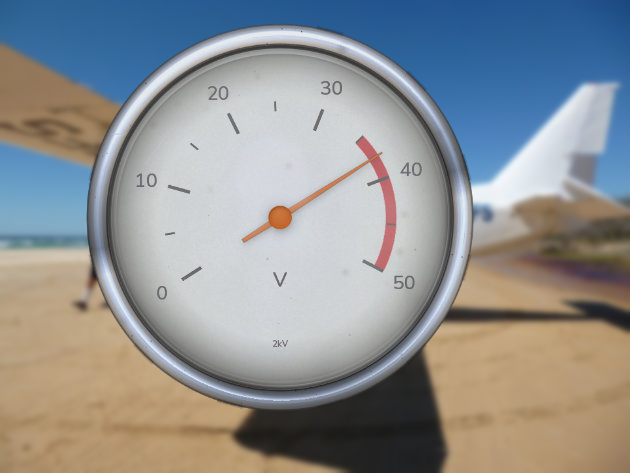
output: 37.5; V
